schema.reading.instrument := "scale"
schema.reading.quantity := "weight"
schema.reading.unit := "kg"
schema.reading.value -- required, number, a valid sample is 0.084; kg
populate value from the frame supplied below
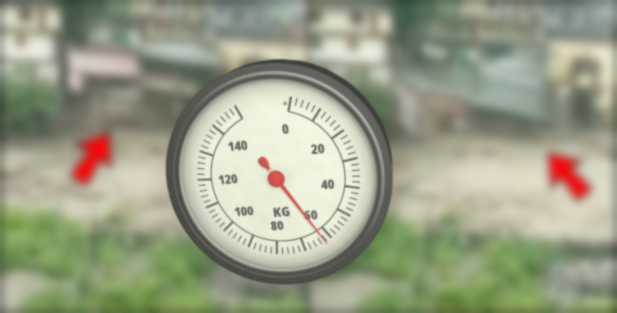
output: 62; kg
